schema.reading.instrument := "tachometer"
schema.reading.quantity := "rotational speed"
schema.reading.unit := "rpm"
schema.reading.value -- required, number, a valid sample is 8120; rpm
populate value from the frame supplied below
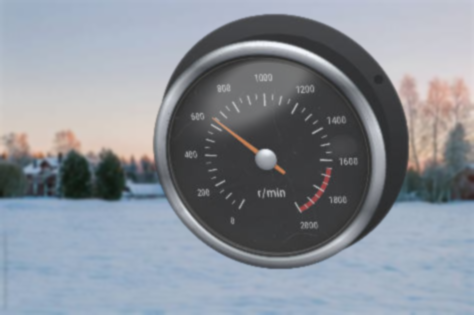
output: 650; rpm
